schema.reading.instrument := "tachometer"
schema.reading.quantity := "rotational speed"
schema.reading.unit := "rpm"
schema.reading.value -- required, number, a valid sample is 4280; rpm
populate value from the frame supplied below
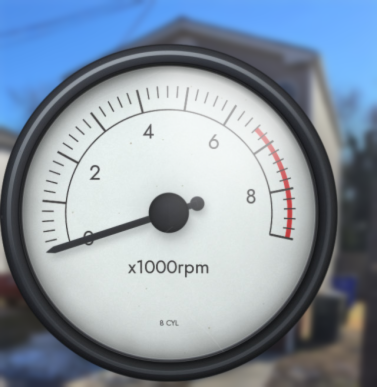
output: 0; rpm
